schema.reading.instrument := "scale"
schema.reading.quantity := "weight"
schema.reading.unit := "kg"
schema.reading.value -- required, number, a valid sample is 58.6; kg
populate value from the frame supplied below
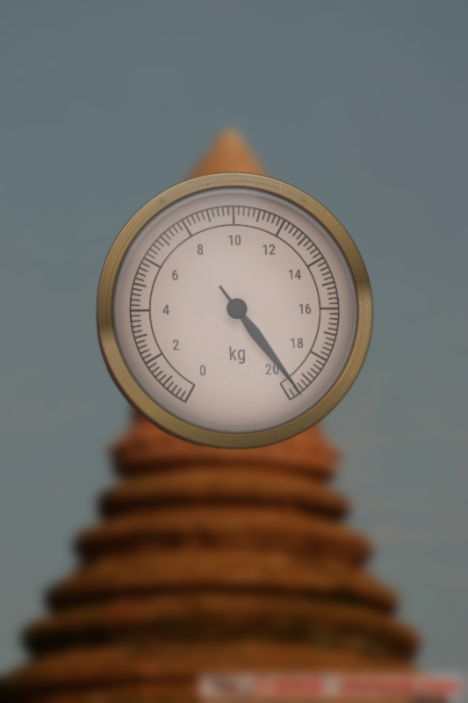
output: 19.6; kg
